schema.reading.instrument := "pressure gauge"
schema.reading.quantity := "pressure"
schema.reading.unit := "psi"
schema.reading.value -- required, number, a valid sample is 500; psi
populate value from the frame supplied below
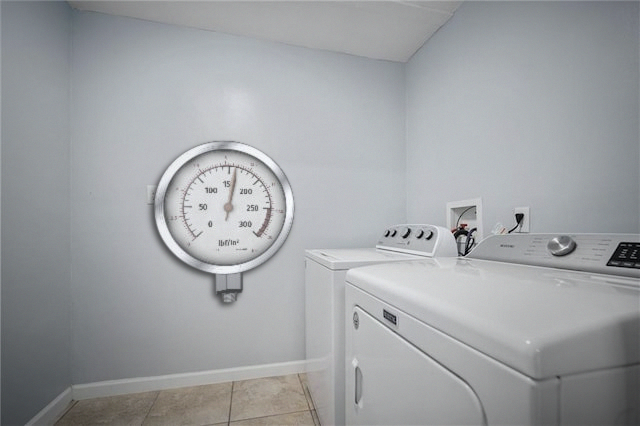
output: 160; psi
